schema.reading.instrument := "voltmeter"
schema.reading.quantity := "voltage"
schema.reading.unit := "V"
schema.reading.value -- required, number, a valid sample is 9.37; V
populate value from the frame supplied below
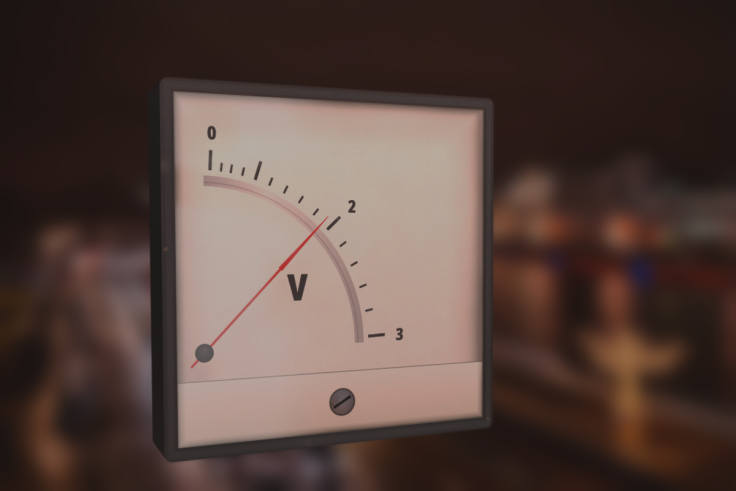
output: 1.9; V
